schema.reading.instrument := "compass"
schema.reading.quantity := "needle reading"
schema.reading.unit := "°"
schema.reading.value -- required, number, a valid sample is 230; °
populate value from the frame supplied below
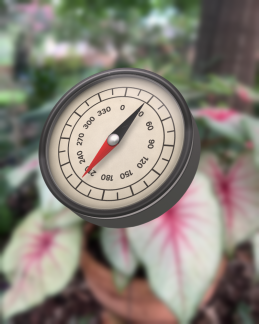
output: 210; °
